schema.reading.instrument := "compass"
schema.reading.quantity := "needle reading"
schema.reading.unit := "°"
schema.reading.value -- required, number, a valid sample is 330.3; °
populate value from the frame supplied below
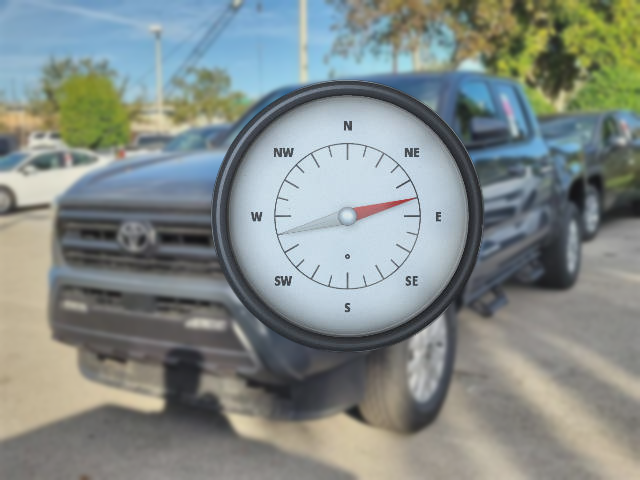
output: 75; °
